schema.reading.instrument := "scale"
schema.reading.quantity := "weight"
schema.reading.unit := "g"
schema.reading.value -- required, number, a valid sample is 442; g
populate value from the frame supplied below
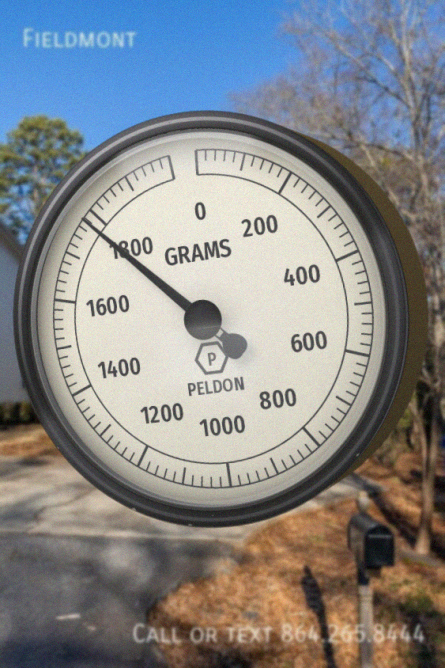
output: 1780; g
